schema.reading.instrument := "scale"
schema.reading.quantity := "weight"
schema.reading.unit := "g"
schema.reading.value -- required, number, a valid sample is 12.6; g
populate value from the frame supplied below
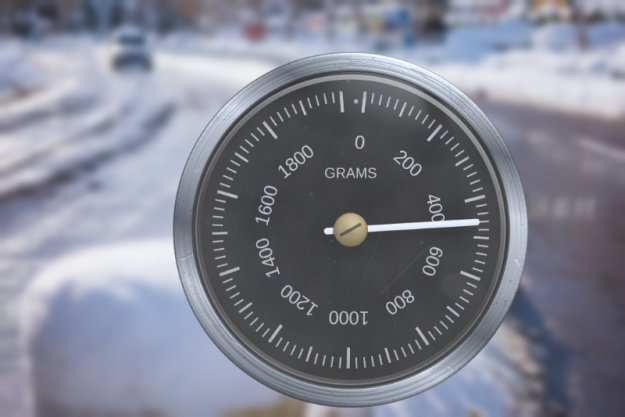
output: 460; g
